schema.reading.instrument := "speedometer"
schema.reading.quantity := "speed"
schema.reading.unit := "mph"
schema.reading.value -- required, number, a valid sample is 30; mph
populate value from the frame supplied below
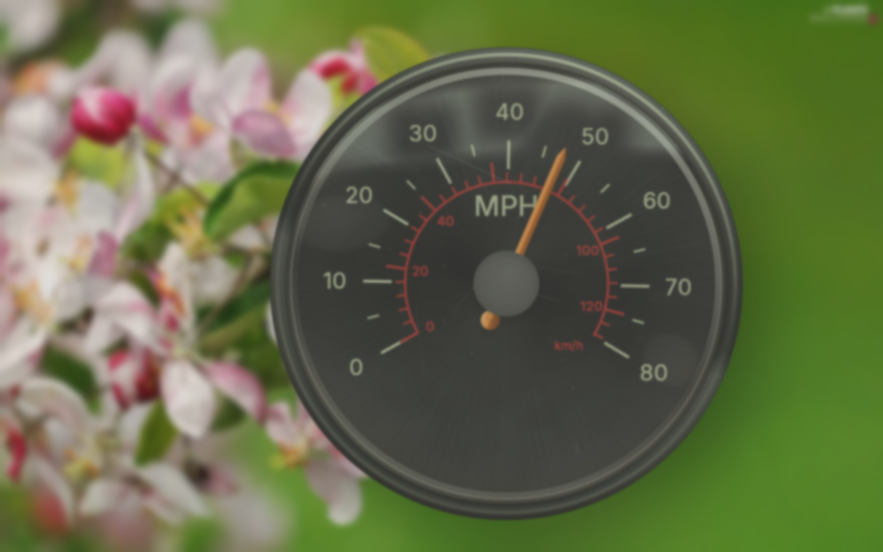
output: 47.5; mph
